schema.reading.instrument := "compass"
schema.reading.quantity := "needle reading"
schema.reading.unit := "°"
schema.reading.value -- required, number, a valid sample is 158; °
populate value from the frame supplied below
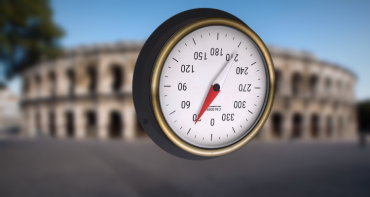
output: 30; °
